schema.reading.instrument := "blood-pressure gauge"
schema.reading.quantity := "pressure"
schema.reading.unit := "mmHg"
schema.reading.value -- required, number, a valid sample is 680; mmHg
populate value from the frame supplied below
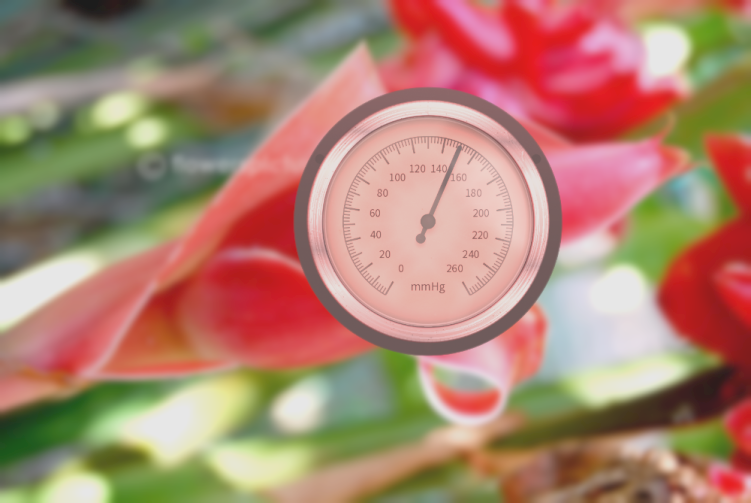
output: 150; mmHg
